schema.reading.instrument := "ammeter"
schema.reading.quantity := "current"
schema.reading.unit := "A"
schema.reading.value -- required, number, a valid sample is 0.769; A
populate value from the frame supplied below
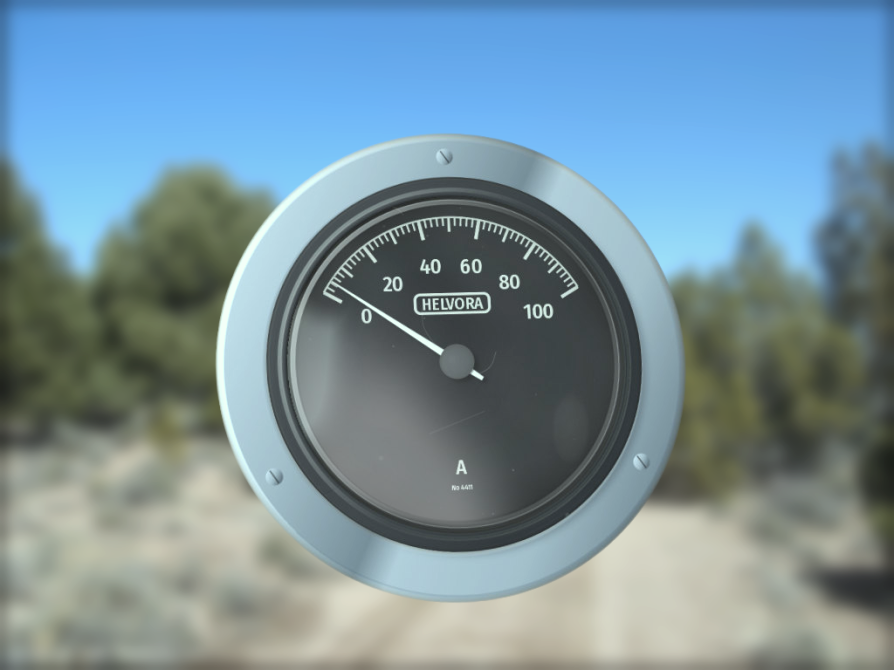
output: 4; A
